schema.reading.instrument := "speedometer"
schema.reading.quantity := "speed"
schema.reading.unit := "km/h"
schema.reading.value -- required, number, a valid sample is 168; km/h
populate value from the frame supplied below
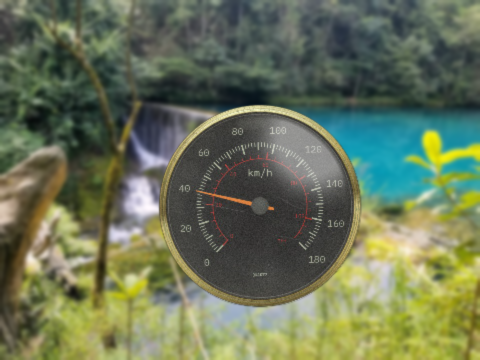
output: 40; km/h
